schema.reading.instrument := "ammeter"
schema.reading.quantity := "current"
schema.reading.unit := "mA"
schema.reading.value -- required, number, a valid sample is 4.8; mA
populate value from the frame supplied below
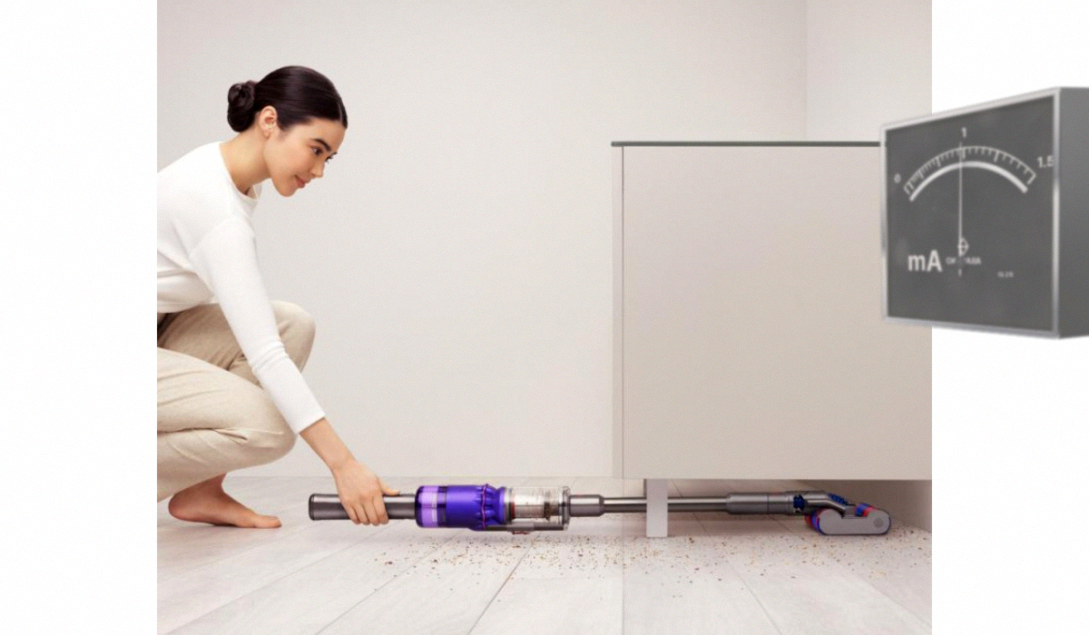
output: 1; mA
